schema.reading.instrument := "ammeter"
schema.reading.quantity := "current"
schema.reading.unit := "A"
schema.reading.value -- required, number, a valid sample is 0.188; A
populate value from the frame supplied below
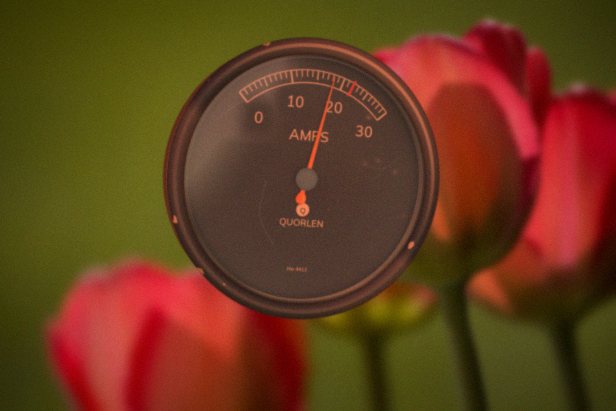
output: 18; A
